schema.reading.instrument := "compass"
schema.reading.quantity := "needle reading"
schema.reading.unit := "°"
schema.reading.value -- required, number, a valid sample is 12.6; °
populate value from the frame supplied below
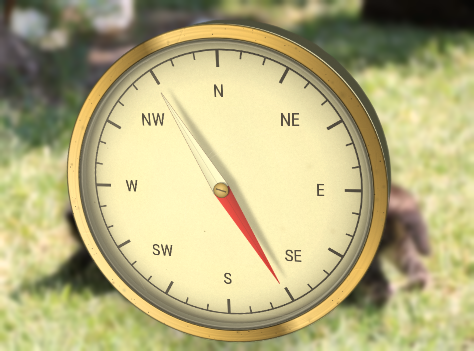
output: 150; °
